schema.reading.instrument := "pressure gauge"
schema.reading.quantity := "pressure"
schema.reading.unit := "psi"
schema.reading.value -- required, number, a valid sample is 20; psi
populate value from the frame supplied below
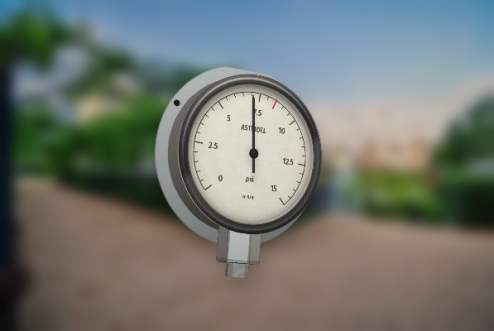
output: 7; psi
